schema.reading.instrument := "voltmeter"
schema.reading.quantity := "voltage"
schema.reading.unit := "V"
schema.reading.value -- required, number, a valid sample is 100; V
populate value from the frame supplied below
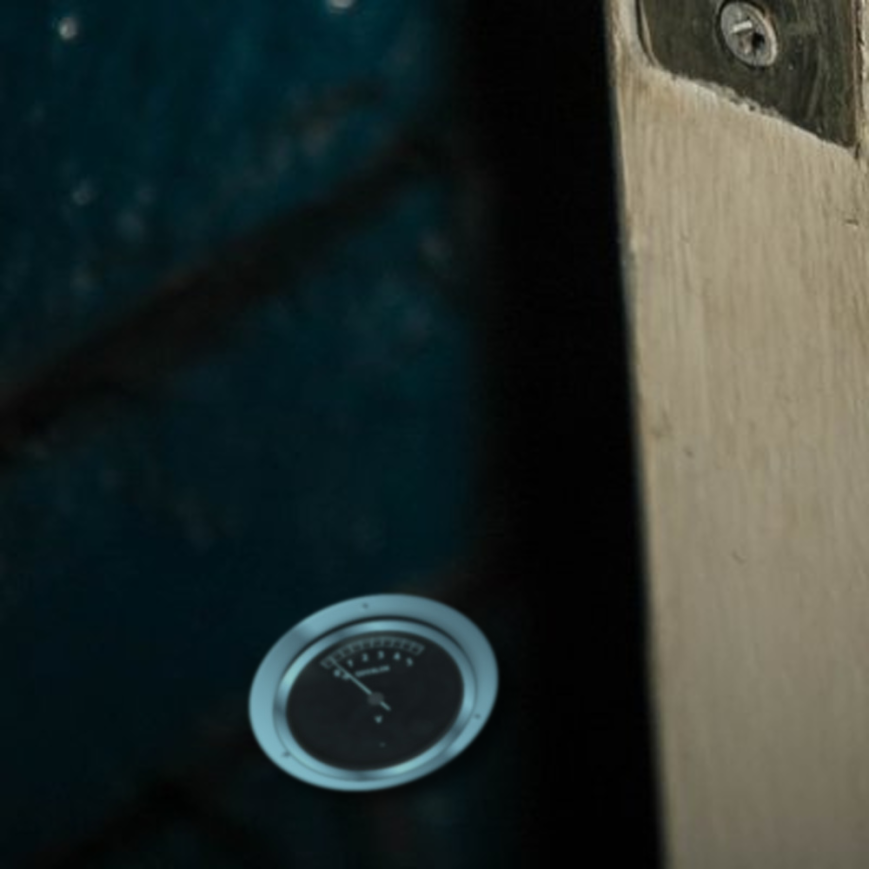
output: 0.5; V
